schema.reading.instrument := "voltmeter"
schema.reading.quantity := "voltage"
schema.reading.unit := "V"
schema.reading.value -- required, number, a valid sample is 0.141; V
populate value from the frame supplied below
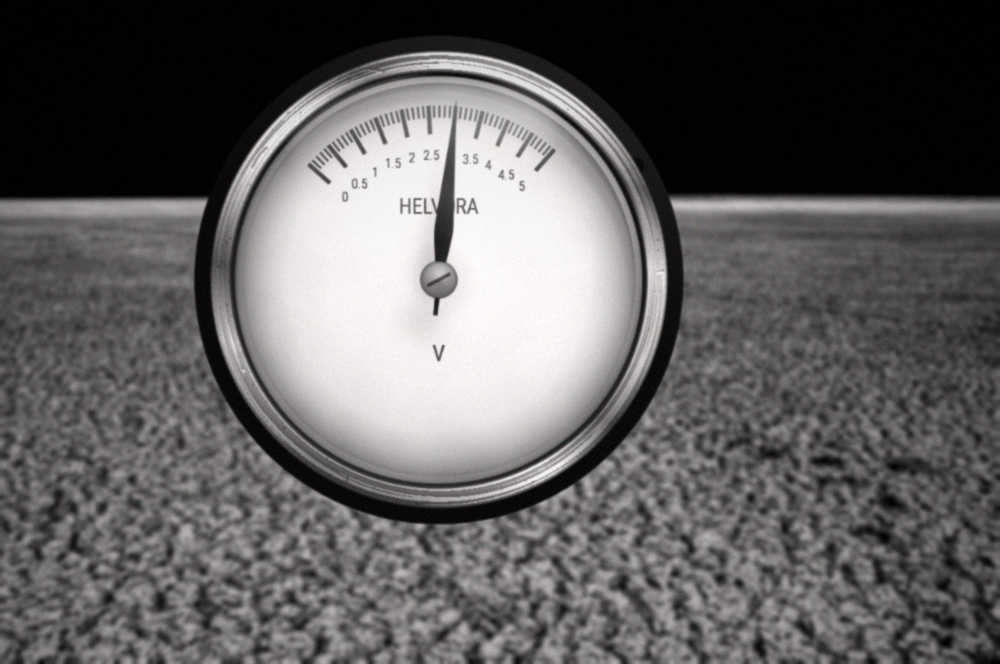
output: 3; V
